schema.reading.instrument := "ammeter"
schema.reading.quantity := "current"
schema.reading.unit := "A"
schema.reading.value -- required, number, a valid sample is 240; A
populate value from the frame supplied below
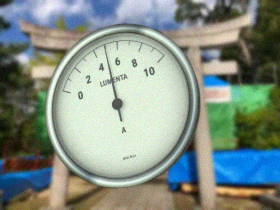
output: 5; A
